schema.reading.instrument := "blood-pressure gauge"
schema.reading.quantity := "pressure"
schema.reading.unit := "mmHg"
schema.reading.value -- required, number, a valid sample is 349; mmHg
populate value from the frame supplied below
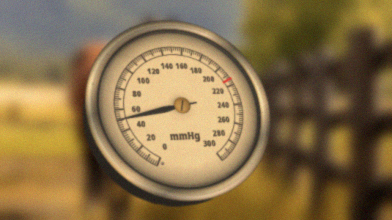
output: 50; mmHg
